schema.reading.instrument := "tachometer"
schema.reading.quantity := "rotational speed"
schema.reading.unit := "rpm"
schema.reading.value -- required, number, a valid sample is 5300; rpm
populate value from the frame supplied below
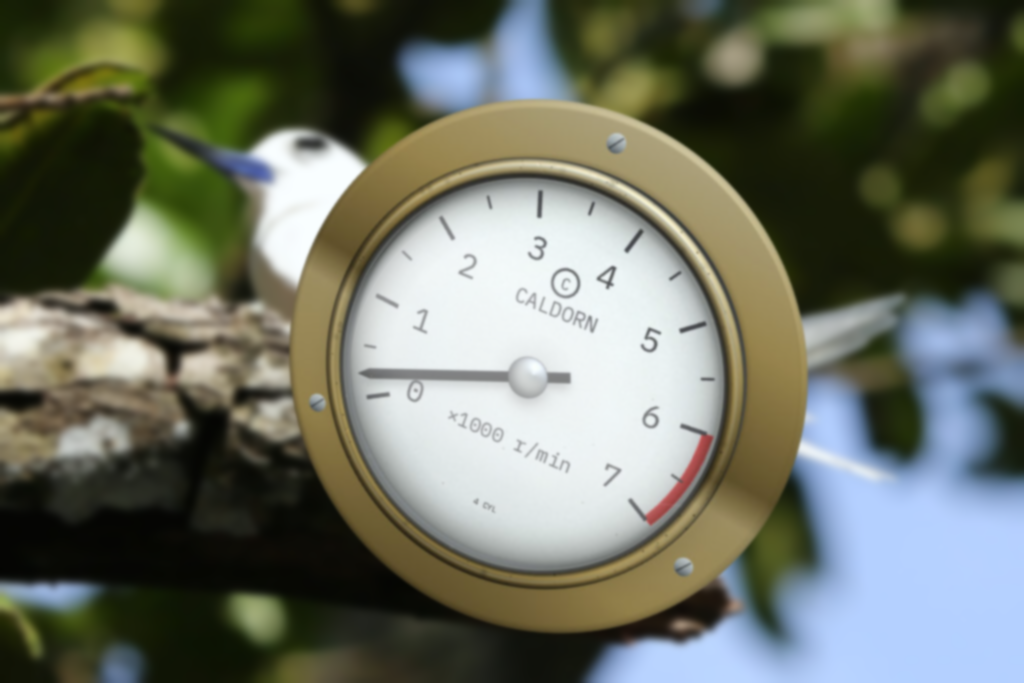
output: 250; rpm
